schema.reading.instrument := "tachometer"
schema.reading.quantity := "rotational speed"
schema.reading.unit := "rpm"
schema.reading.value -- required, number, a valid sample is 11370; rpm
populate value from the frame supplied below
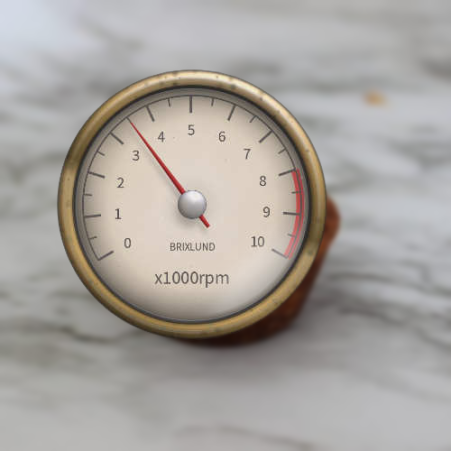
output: 3500; rpm
